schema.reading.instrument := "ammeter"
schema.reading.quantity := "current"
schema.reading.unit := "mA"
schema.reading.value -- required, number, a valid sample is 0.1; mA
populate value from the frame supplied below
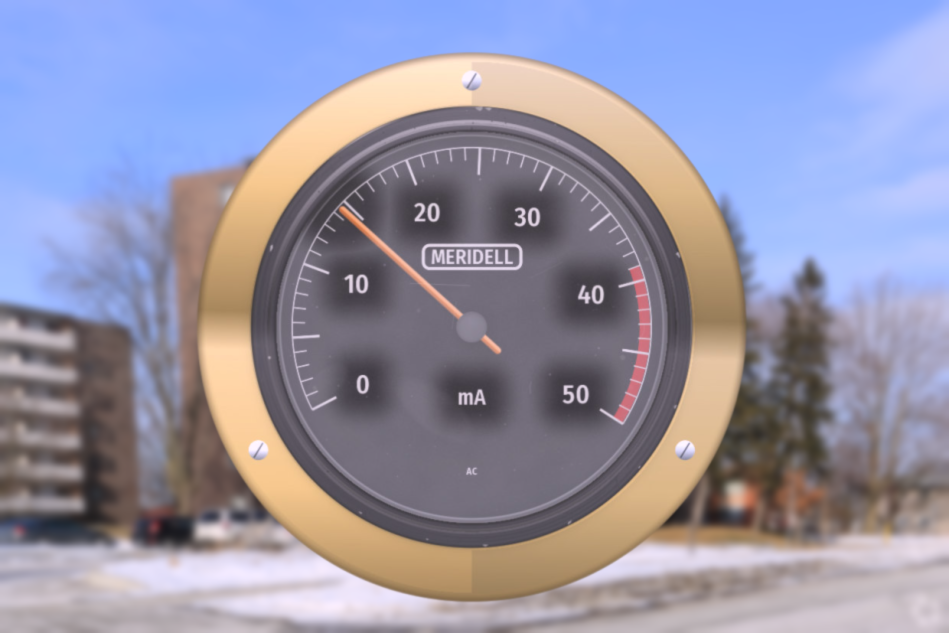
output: 14.5; mA
